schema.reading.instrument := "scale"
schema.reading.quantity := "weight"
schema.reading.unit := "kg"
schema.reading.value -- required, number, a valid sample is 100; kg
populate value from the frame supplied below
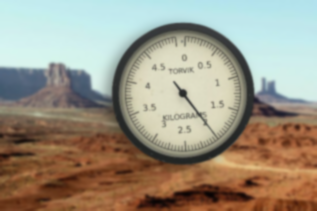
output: 2; kg
